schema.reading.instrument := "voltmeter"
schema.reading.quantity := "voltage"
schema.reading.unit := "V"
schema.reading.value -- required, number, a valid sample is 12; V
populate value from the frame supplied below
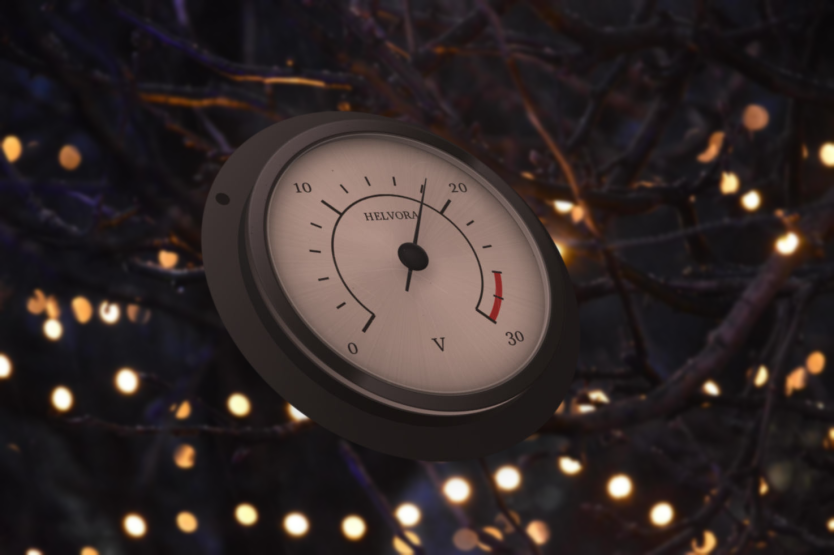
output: 18; V
